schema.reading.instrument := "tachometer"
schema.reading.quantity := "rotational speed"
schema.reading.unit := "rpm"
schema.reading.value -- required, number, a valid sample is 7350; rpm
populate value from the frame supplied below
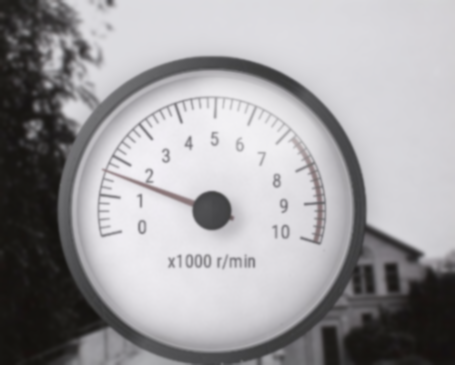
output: 1600; rpm
